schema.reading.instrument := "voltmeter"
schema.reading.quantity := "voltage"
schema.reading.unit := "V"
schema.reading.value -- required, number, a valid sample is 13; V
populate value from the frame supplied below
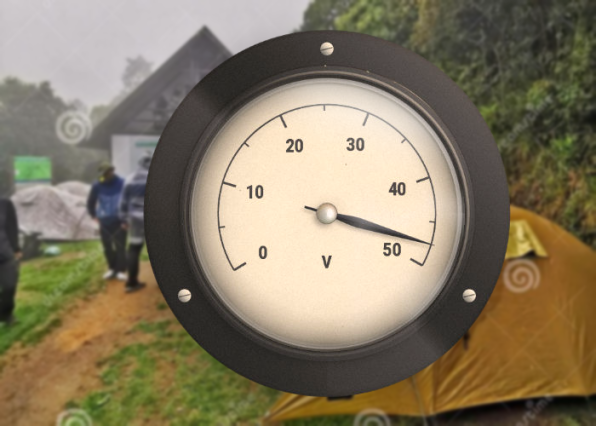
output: 47.5; V
